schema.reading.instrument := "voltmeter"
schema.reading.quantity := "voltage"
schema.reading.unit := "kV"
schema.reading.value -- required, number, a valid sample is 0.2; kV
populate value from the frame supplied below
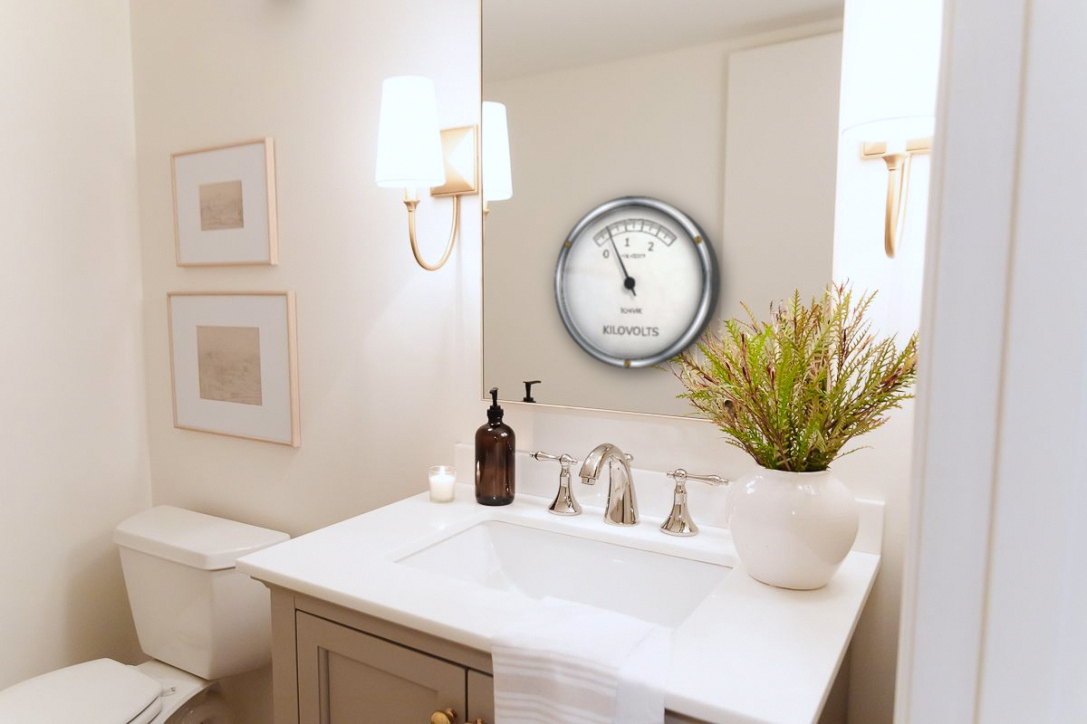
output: 0.5; kV
